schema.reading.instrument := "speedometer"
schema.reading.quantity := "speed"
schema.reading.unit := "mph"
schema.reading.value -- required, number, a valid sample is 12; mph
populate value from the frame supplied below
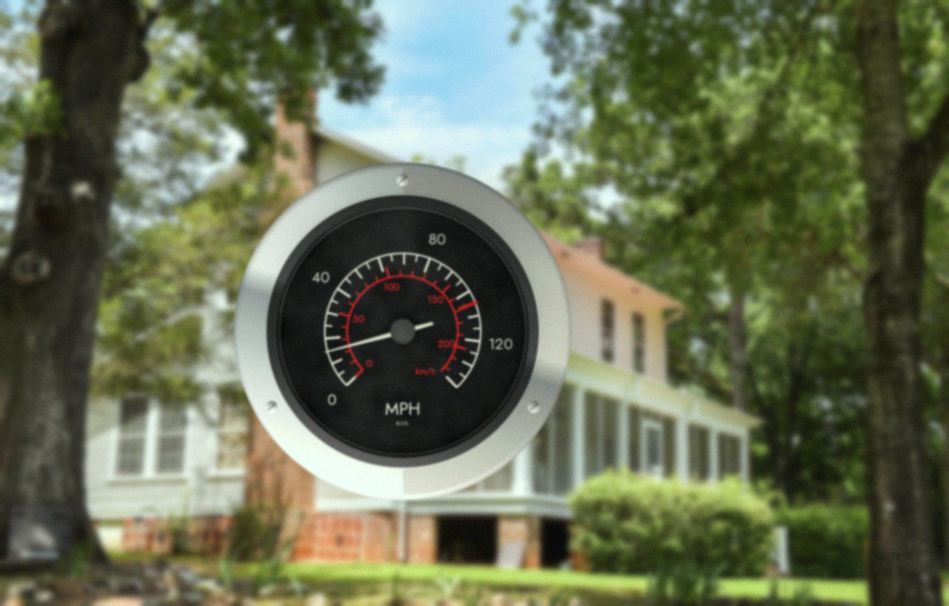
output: 15; mph
